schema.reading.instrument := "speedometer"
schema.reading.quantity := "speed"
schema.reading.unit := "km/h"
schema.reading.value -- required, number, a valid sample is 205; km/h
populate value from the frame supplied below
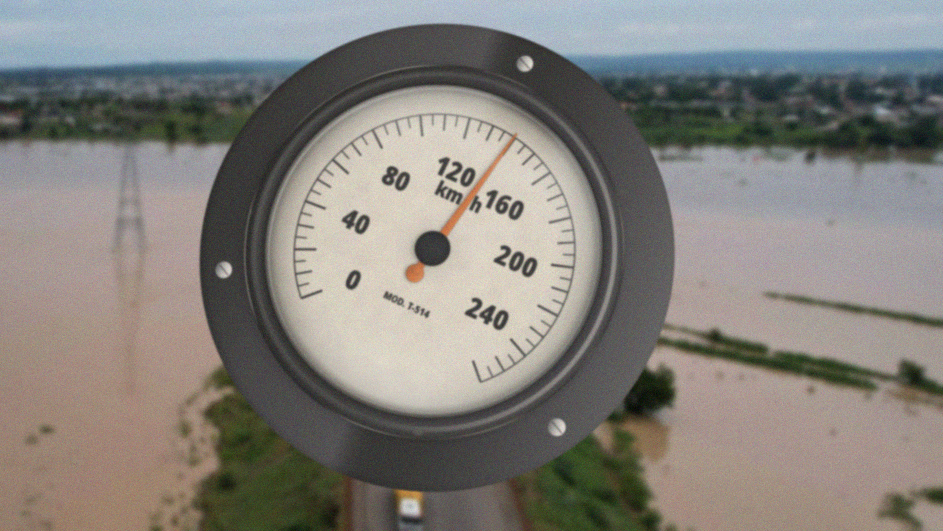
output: 140; km/h
